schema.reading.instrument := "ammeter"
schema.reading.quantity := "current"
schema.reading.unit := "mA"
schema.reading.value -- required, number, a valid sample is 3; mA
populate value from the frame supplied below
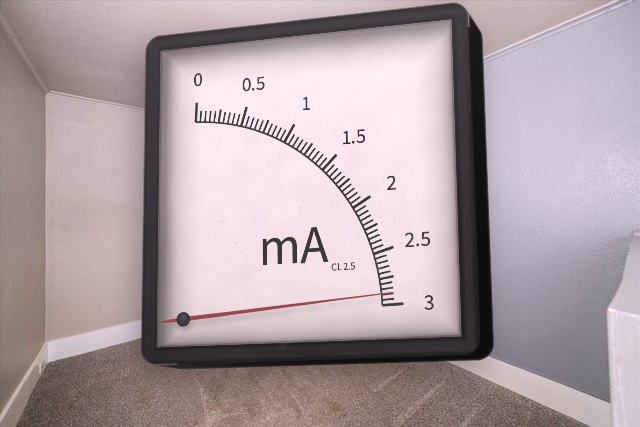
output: 2.9; mA
